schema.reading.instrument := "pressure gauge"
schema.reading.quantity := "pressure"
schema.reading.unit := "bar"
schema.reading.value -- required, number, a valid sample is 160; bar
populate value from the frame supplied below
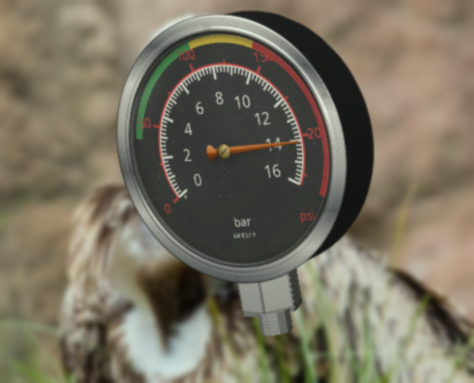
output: 14; bar
